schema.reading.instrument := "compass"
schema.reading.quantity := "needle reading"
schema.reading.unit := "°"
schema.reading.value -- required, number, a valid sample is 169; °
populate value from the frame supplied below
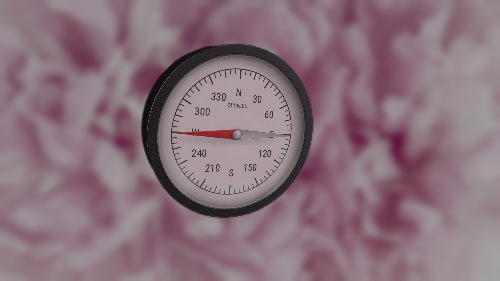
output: 270; °
